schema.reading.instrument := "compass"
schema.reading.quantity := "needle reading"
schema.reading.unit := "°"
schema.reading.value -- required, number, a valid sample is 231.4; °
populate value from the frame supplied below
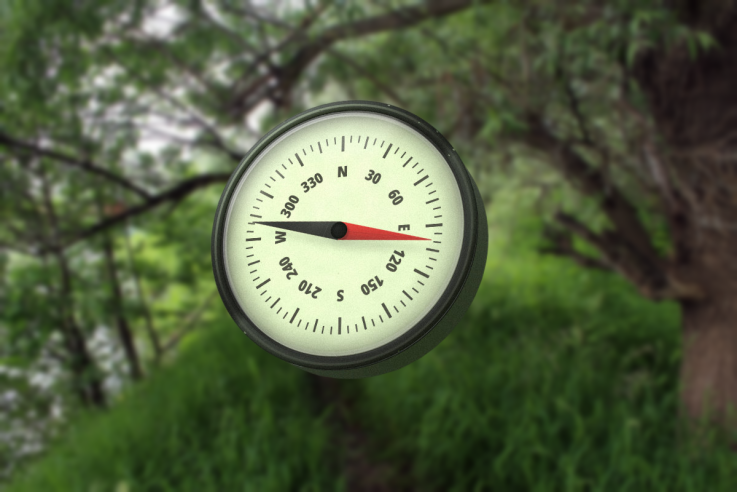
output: 100; °
